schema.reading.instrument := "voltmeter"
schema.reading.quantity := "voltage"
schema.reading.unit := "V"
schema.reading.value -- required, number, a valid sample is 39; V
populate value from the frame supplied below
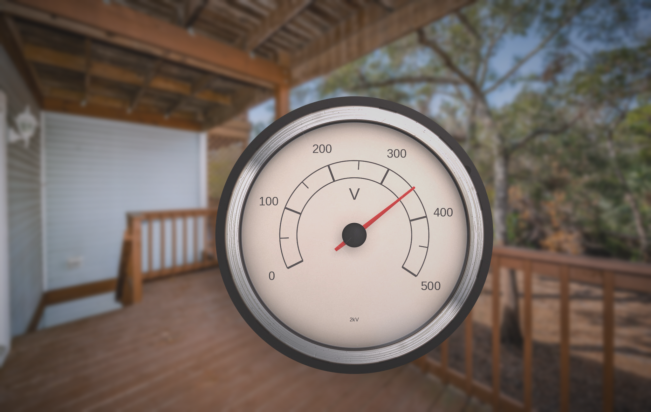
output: 350; V
